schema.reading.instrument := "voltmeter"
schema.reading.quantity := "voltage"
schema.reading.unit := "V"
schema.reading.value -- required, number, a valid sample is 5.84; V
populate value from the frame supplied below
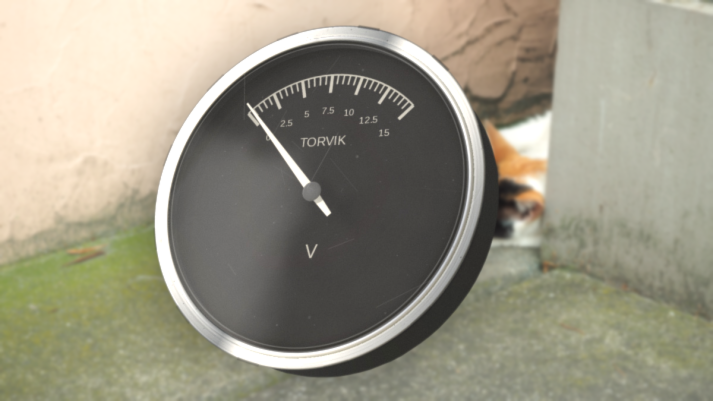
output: 0.5; V
